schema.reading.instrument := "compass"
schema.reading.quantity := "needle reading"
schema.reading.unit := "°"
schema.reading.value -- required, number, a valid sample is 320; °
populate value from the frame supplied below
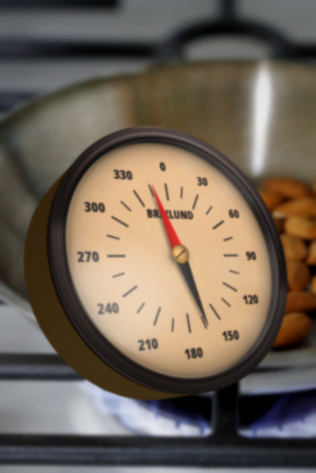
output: 345; °
